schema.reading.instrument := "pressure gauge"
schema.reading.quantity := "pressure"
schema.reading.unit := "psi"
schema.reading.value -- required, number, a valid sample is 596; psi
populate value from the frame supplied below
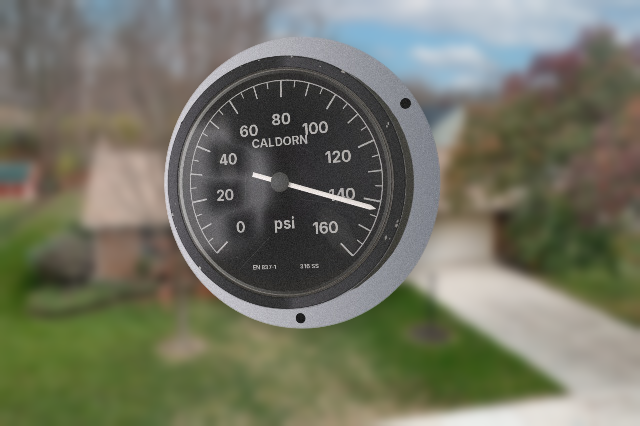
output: 142.5; psi
